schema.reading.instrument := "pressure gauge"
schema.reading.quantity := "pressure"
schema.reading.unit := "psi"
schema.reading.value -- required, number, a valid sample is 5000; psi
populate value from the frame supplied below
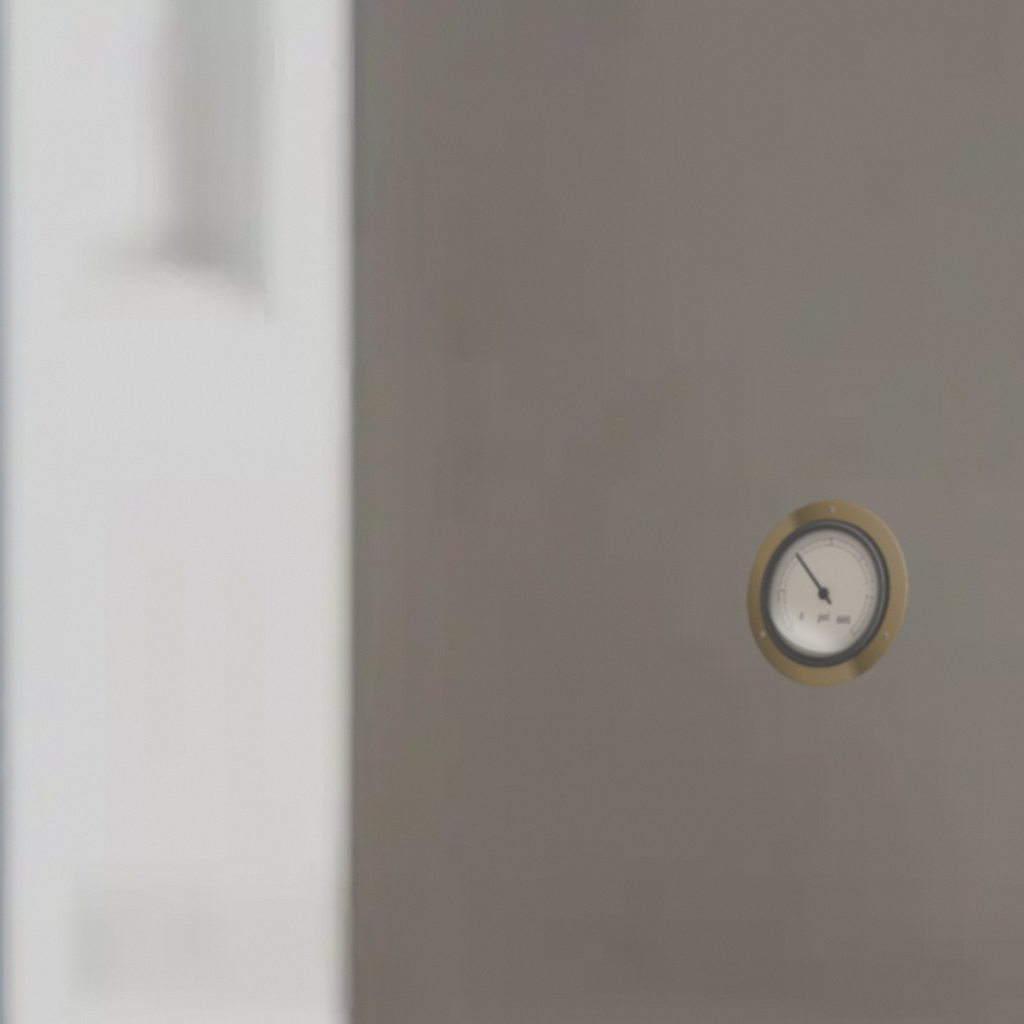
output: 200; psi
